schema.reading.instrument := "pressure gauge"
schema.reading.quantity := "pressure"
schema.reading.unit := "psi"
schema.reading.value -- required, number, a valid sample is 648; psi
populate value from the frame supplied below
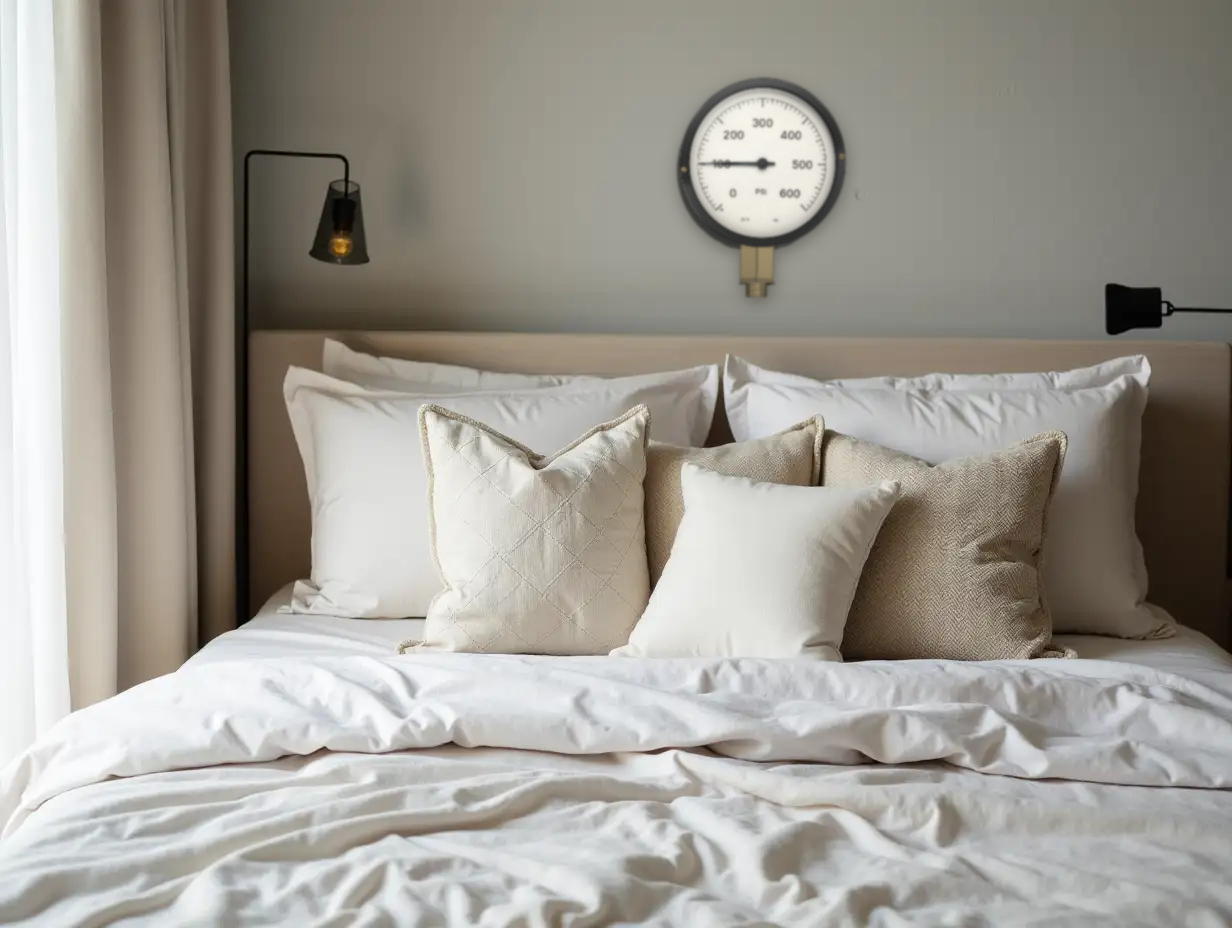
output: 100; psi
